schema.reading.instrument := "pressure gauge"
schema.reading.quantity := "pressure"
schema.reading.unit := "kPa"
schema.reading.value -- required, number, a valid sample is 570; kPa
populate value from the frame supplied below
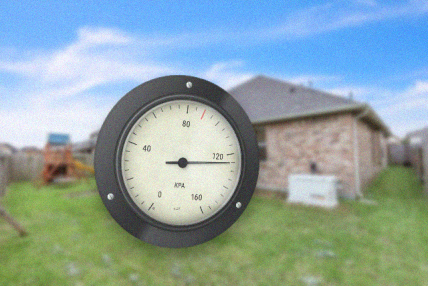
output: 125; kPa
